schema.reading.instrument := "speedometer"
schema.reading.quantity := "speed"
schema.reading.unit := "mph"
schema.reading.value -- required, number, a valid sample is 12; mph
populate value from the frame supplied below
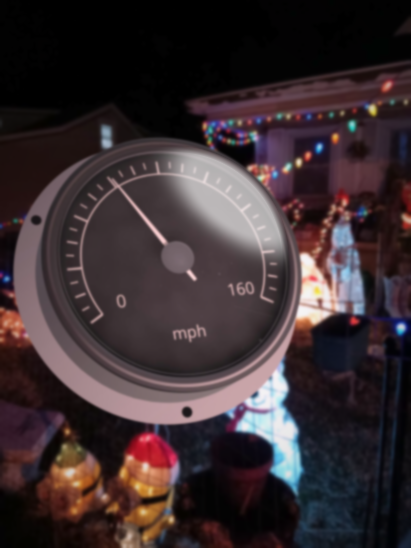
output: 60; mph
